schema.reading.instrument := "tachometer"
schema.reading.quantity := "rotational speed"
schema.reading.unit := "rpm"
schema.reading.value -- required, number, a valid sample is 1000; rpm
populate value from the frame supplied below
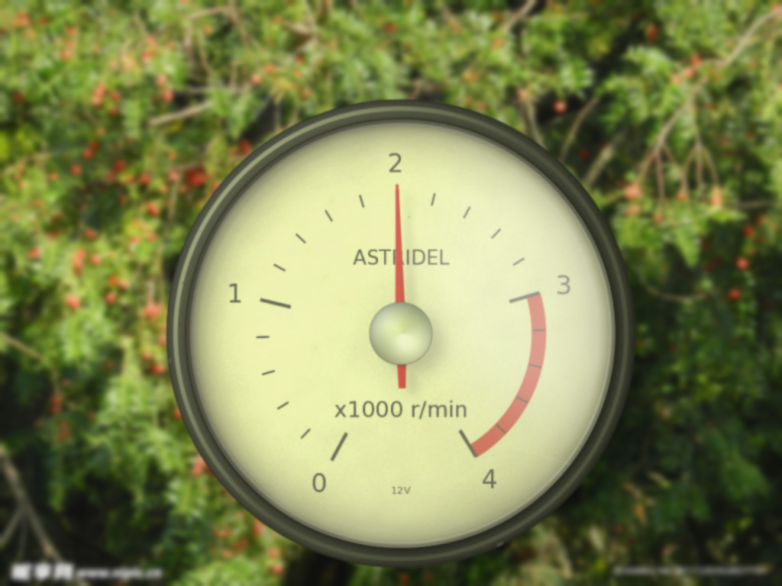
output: 2000; rpm
